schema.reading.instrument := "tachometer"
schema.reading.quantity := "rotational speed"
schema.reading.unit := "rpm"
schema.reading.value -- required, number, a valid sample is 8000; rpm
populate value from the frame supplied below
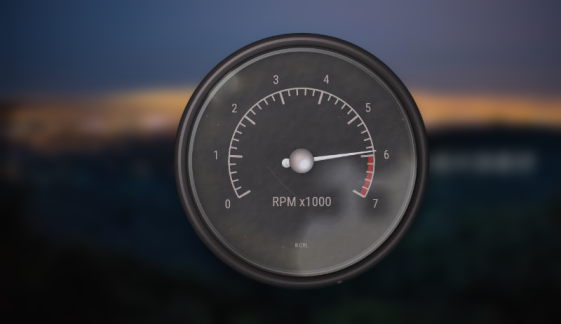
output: 5900; rpm
